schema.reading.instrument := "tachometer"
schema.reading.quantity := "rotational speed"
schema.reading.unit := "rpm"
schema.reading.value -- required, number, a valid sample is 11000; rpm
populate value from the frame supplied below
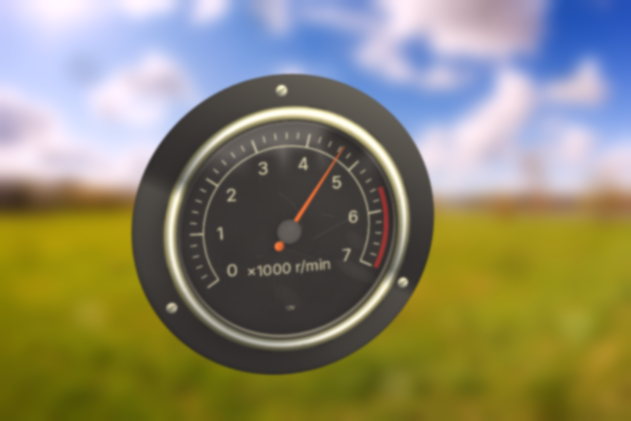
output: 4600; rpm
